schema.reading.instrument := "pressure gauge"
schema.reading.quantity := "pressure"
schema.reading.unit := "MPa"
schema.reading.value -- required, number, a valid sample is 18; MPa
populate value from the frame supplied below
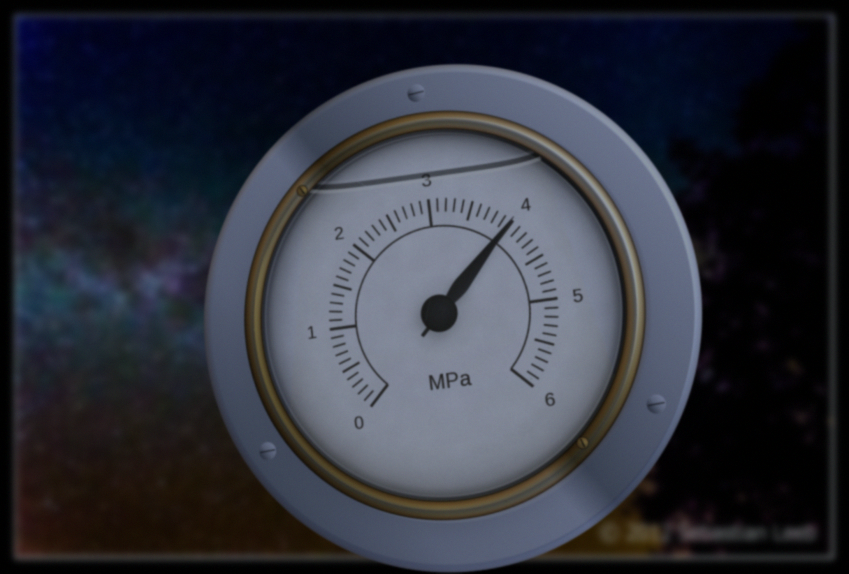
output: 4; MPa
